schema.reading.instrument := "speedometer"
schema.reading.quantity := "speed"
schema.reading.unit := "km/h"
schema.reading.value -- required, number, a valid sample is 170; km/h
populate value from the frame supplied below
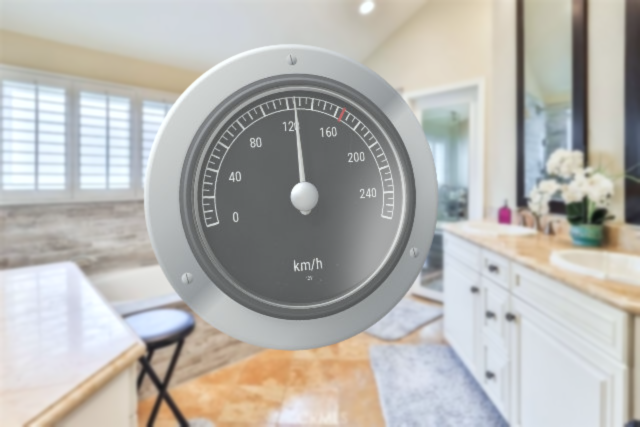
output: 125; km/h
